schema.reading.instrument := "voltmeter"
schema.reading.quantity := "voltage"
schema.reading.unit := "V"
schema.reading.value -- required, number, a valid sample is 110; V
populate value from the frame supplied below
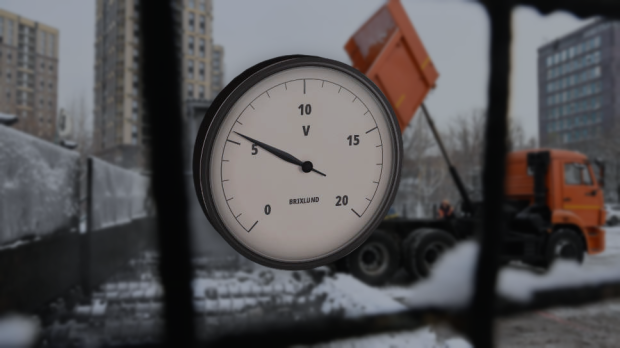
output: 5.5; V
